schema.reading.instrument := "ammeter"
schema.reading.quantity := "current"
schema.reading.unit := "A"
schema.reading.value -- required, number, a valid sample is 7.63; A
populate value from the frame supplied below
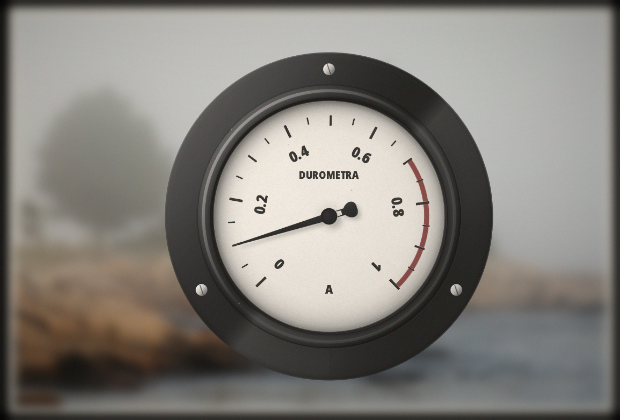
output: 0.1; A
